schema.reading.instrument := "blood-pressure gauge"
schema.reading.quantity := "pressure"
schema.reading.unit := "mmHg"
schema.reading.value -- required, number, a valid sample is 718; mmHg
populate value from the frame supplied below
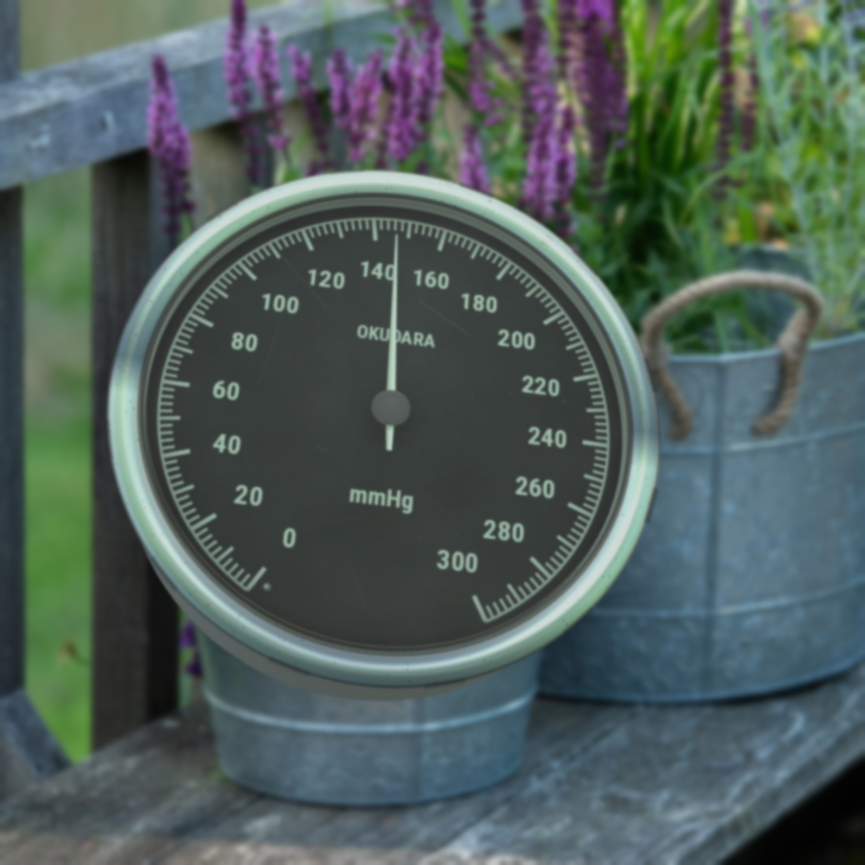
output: 146; mmHg
